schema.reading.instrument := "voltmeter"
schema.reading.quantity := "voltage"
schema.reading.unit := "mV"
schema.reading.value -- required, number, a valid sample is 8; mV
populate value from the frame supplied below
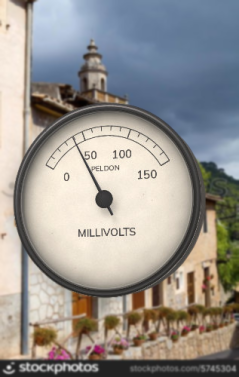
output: 40; mV
